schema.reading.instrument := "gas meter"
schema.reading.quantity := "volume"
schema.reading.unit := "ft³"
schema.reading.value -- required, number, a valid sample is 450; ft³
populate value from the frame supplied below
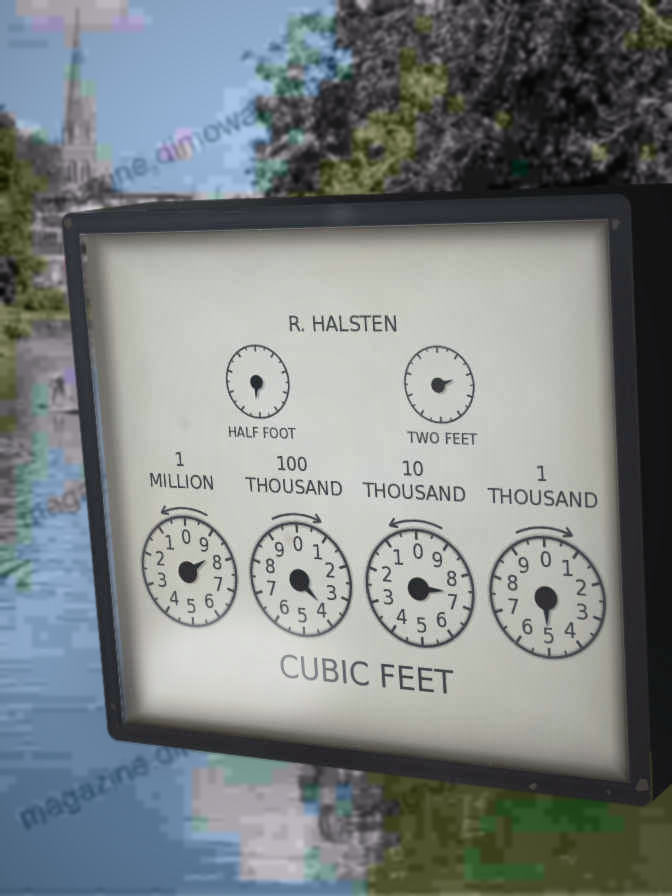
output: 837500; ft³
